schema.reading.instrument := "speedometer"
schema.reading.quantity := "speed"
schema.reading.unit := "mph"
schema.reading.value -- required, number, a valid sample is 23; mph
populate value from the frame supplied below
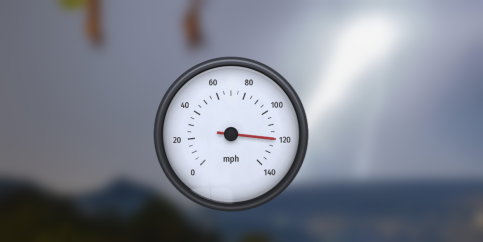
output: 120; mph
